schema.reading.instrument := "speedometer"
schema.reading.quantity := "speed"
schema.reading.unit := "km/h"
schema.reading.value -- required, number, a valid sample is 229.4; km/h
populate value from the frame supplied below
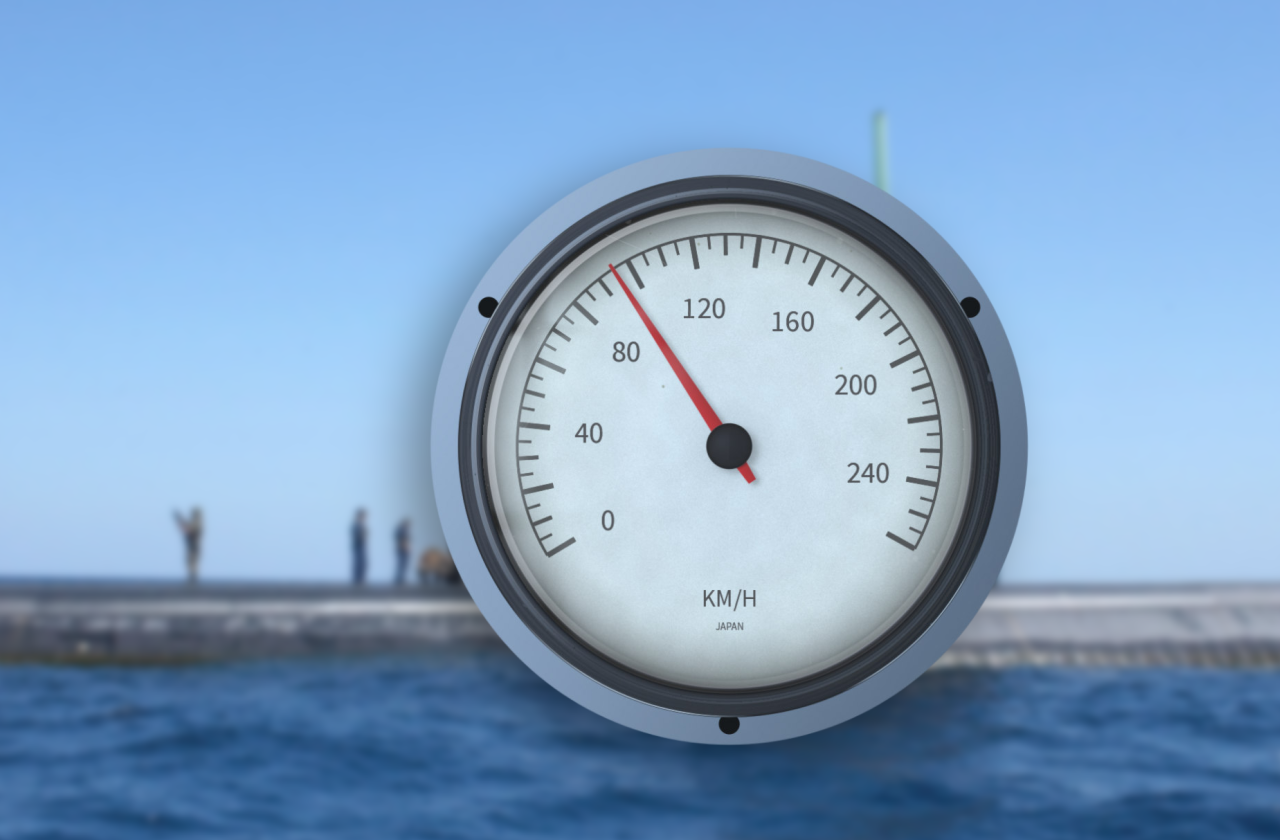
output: 95; km/h
